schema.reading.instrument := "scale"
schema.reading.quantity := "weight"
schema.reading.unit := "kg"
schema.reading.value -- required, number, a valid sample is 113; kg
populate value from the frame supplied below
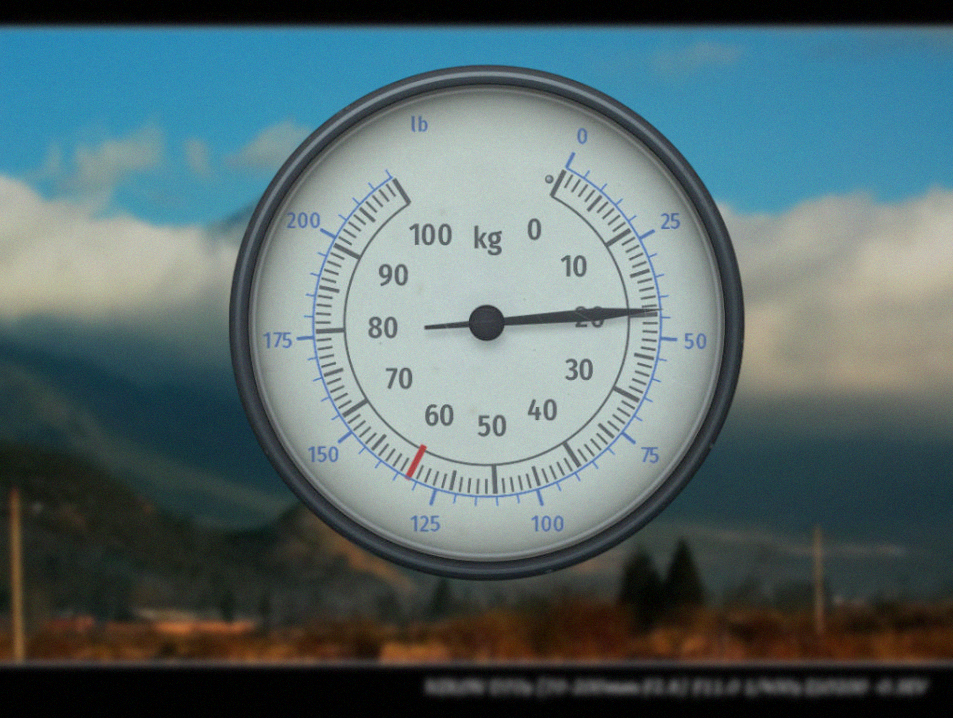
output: 19.5; kg
